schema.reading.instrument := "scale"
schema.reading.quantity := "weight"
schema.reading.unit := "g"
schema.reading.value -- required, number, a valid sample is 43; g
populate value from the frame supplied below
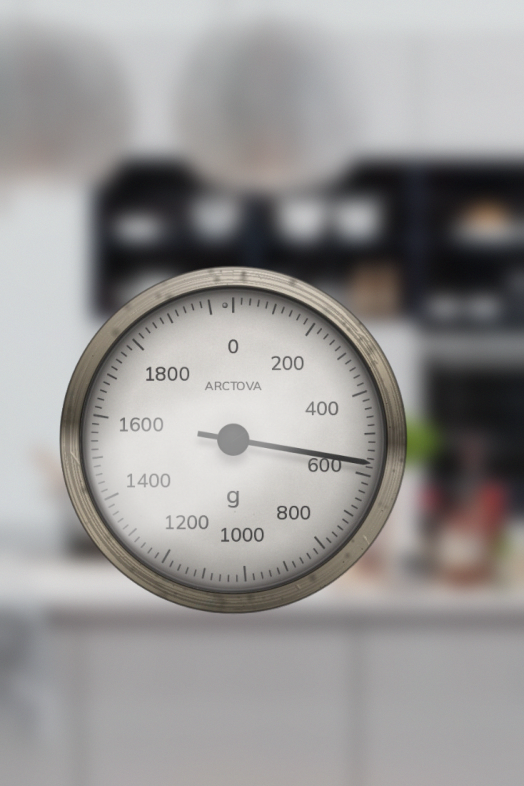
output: 570; g
